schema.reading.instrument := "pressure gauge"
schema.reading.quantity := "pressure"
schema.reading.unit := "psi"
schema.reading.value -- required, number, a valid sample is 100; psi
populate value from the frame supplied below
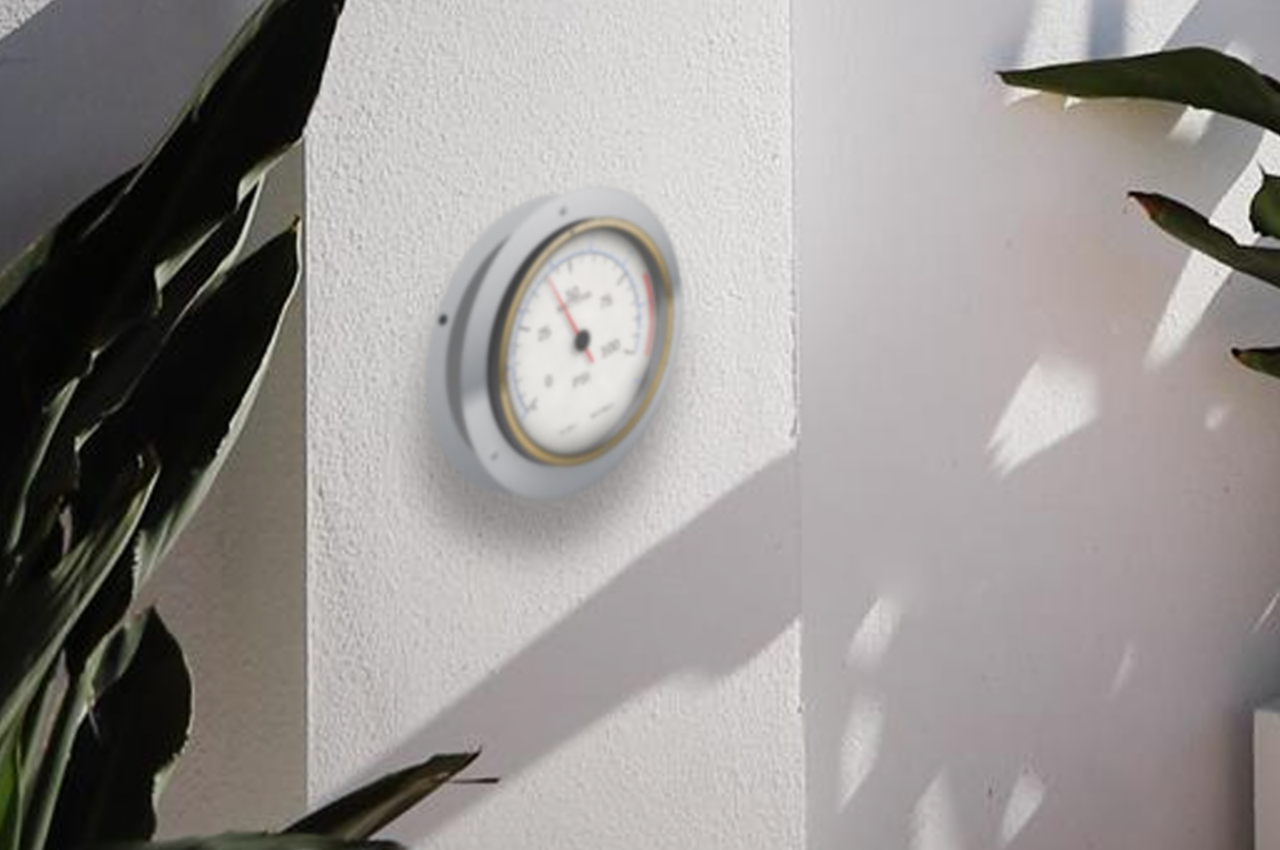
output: 40; psi
